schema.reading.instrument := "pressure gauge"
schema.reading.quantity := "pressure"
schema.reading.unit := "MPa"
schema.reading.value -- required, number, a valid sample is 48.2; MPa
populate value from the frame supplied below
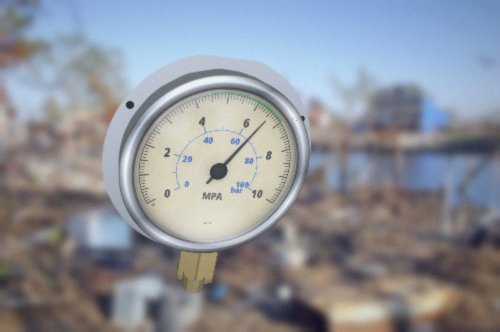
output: 6.5; MPa
